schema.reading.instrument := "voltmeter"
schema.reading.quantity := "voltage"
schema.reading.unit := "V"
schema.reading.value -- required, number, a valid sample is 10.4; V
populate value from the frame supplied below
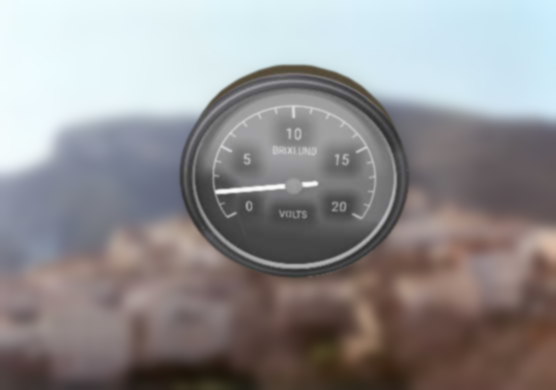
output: 2; V
